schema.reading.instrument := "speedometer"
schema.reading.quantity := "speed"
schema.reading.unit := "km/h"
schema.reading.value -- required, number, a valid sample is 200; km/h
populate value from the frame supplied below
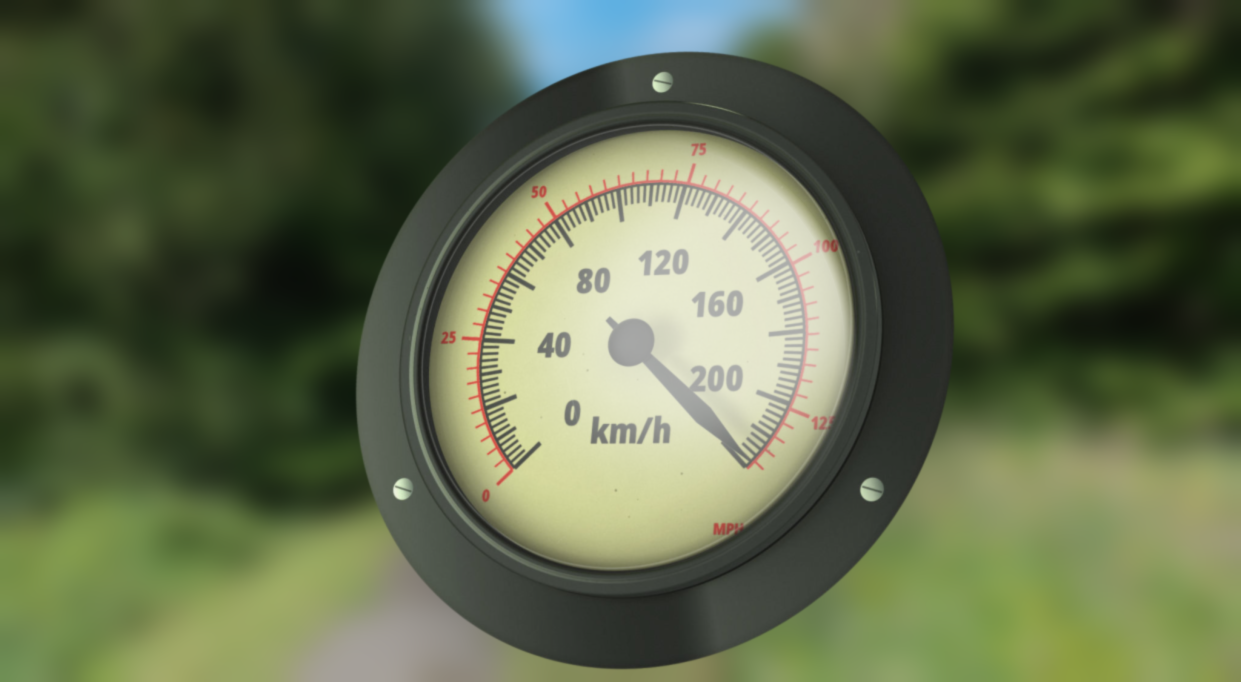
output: 218; km/h
